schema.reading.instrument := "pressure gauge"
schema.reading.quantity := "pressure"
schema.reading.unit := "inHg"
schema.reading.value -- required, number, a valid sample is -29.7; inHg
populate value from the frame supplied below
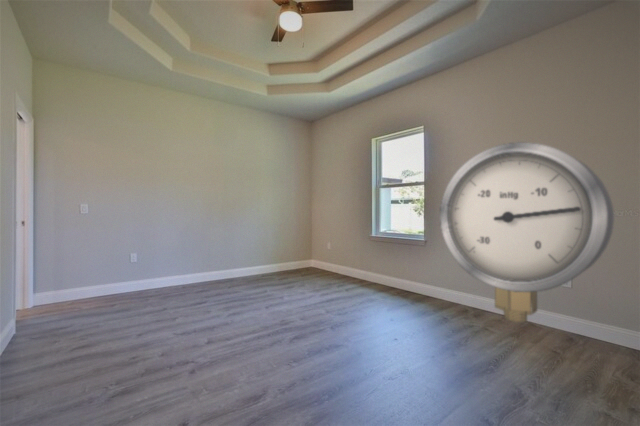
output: -6; inHg
